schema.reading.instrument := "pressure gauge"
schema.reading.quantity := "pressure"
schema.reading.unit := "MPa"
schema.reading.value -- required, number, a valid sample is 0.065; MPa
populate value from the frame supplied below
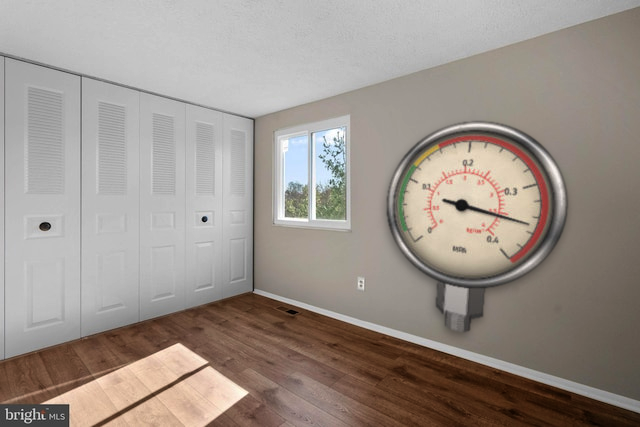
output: 0.35; MPa
